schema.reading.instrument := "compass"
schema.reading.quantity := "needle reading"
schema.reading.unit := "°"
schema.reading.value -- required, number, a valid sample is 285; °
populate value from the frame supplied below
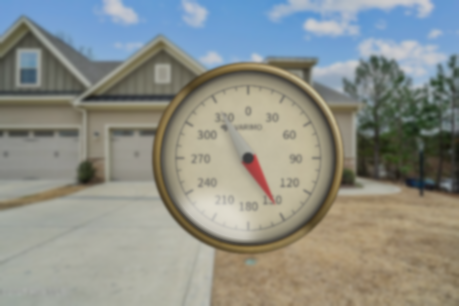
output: 150; °
